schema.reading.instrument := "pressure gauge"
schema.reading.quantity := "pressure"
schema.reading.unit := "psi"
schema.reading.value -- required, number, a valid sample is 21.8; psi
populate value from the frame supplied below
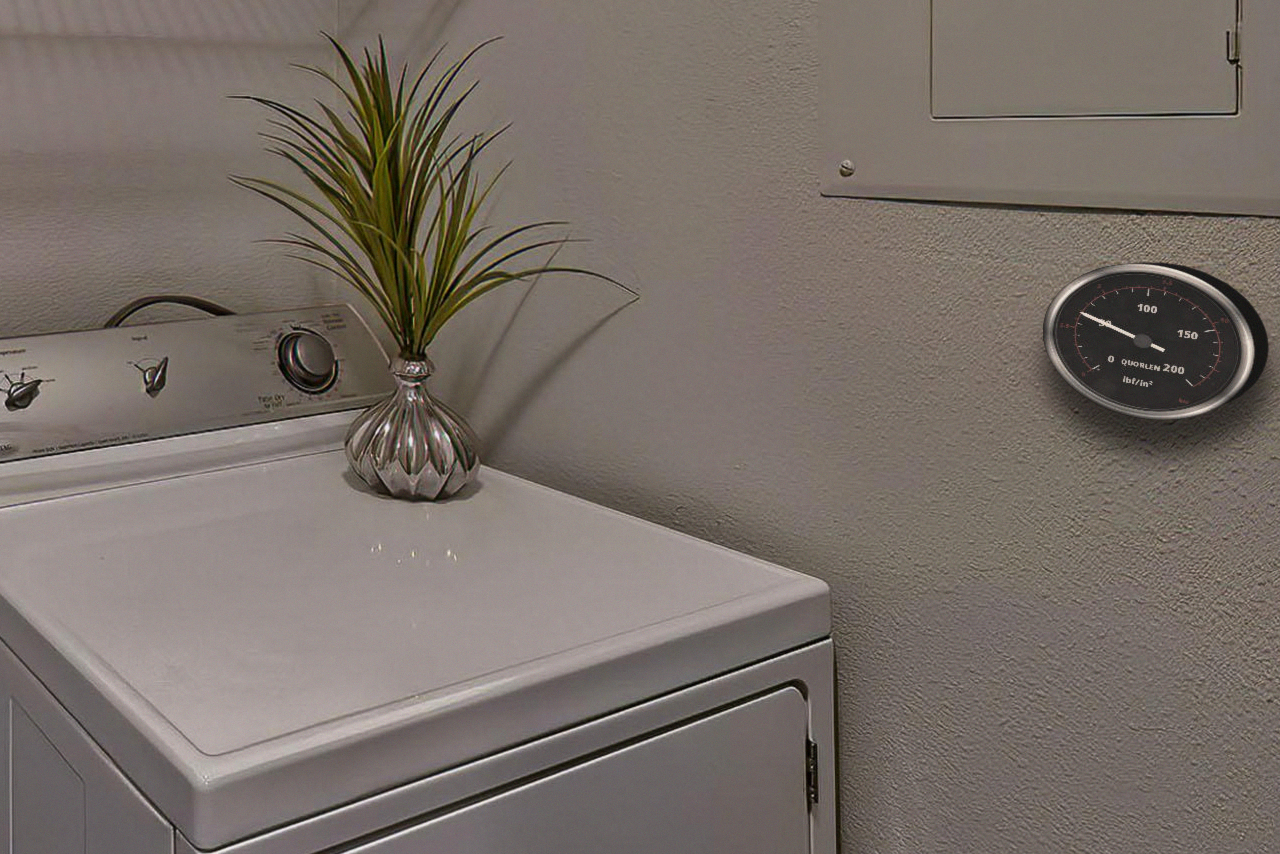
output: 50; psi
